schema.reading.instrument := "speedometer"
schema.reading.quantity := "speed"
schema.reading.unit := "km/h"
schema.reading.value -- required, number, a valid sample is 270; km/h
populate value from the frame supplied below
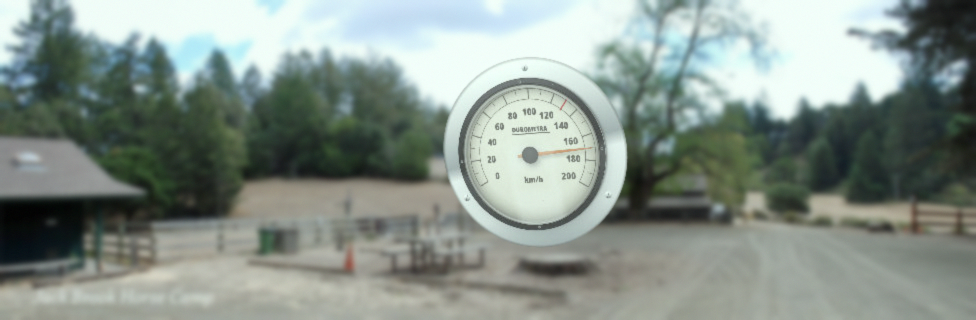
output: 170; km/h
